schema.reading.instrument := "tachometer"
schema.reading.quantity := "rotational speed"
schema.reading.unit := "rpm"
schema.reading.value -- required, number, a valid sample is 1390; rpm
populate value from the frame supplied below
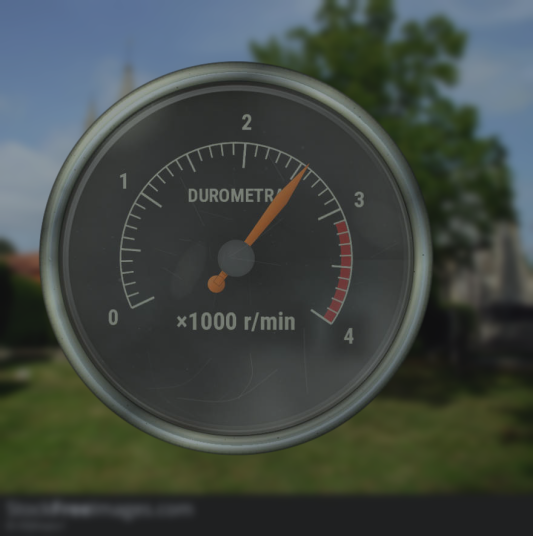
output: 2550; rpm
